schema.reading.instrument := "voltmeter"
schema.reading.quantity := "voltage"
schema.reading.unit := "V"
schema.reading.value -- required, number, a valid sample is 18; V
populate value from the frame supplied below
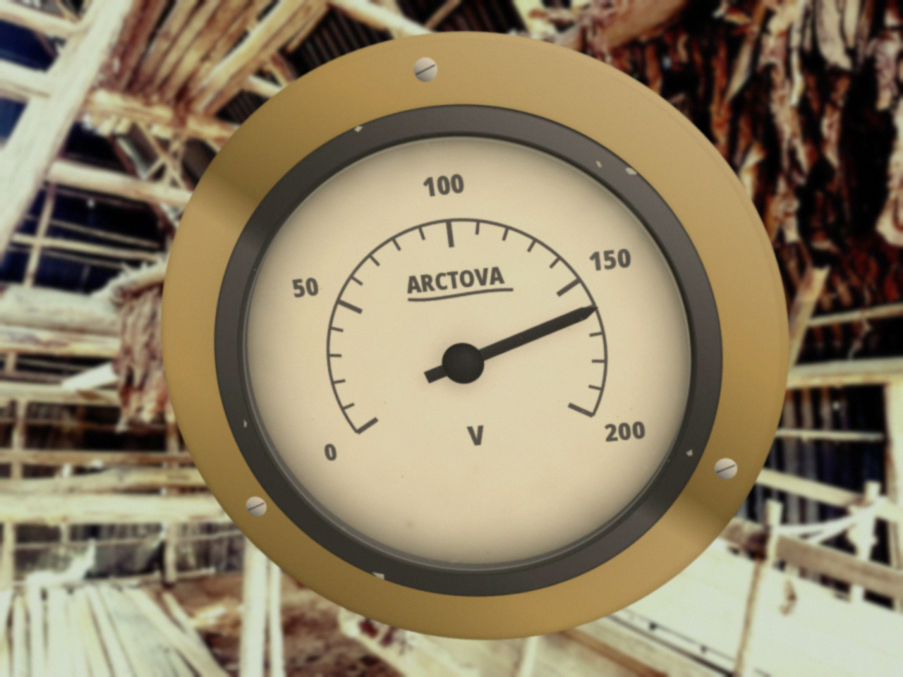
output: 160; V
